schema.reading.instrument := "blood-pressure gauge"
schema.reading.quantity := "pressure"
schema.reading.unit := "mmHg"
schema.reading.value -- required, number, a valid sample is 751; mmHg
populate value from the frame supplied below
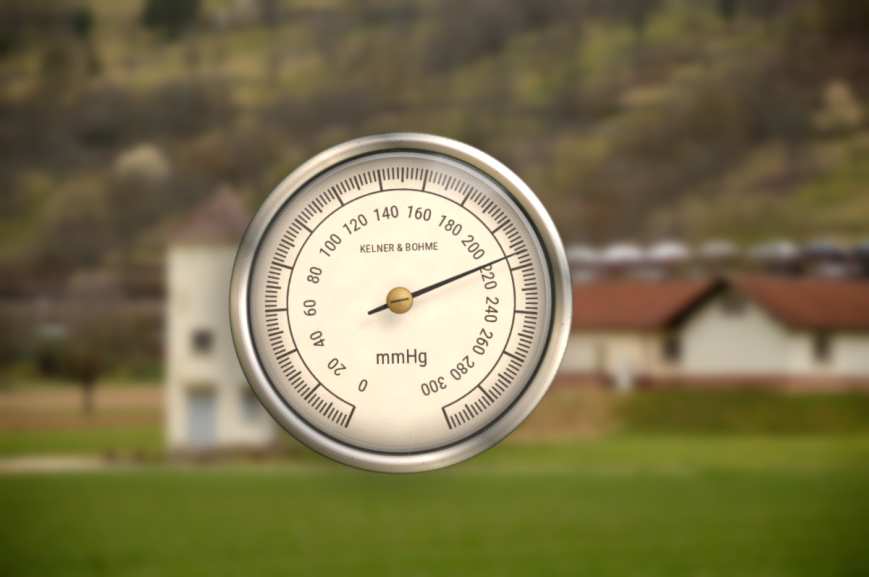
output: 214; mmHg
